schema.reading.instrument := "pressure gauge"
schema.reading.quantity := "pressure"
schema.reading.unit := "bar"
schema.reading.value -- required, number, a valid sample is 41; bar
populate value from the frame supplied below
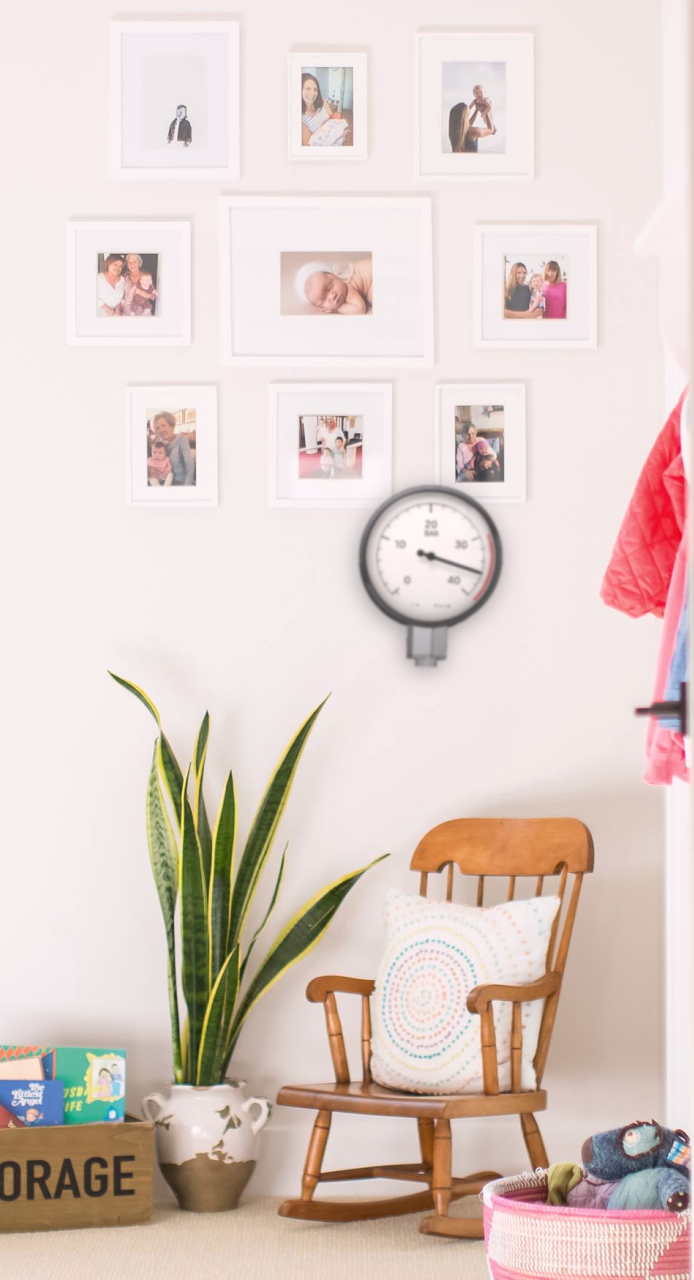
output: 36; bar
